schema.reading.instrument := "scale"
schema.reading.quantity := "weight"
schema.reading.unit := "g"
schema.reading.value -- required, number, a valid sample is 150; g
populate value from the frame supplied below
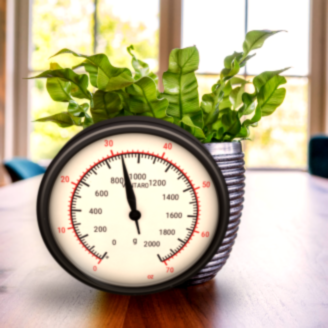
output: 900; g
